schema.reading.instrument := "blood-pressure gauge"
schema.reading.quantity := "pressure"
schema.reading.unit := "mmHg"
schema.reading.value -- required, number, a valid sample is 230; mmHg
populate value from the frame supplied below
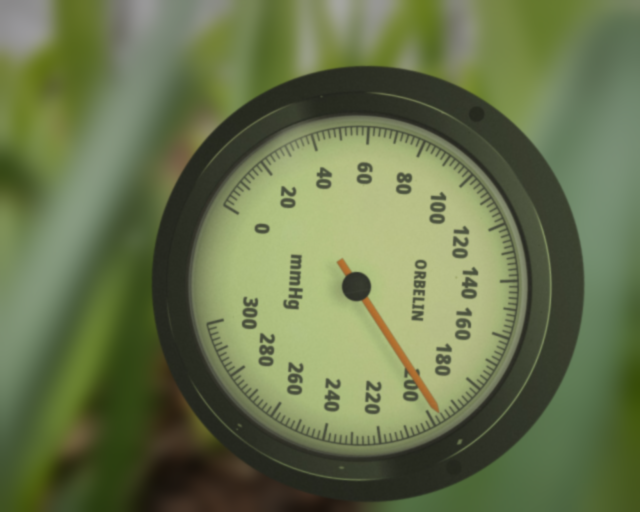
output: 196; mmHg
